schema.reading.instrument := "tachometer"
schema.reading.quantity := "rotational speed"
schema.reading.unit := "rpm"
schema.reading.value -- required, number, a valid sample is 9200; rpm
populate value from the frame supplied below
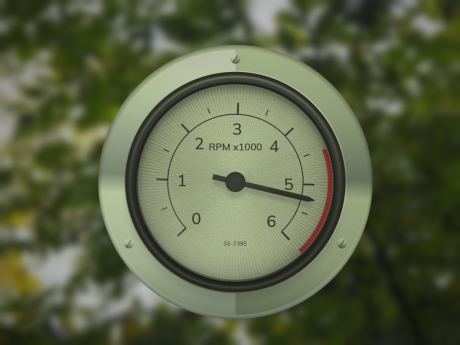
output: 5250; rpm
